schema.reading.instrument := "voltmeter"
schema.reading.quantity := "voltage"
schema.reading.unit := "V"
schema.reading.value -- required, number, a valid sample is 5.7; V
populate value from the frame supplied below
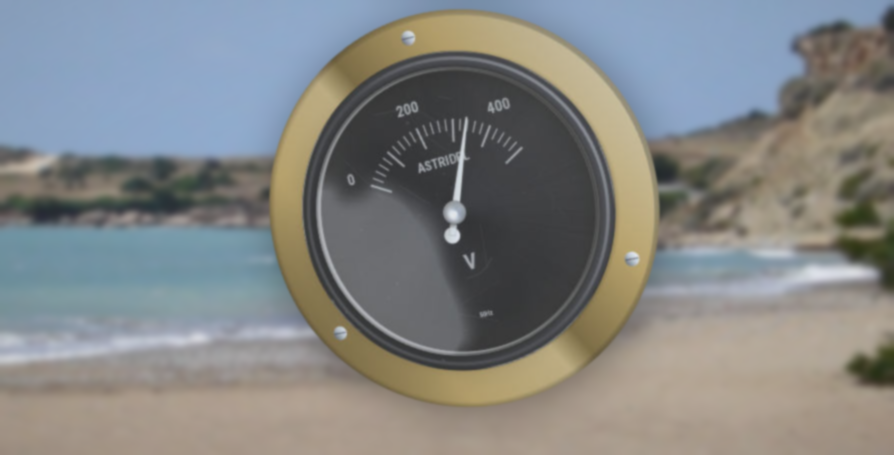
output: 340; V
